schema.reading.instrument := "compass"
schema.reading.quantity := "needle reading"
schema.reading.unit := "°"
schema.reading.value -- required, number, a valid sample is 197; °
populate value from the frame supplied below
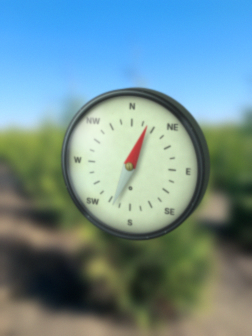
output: 22.5; °
